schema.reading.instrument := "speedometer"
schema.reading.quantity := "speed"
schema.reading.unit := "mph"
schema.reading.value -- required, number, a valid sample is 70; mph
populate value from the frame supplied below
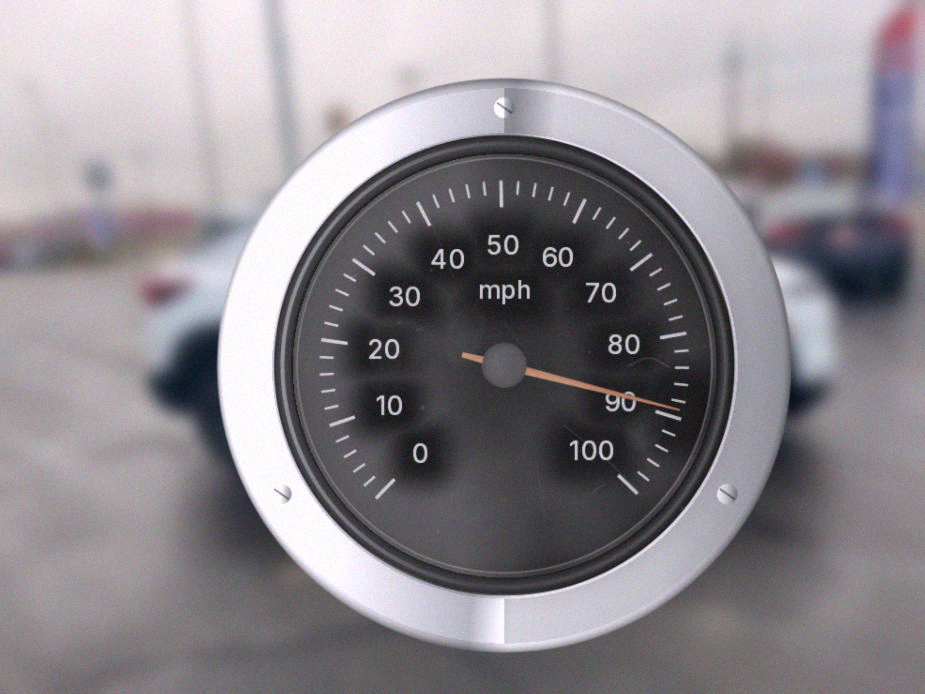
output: 89; mph
